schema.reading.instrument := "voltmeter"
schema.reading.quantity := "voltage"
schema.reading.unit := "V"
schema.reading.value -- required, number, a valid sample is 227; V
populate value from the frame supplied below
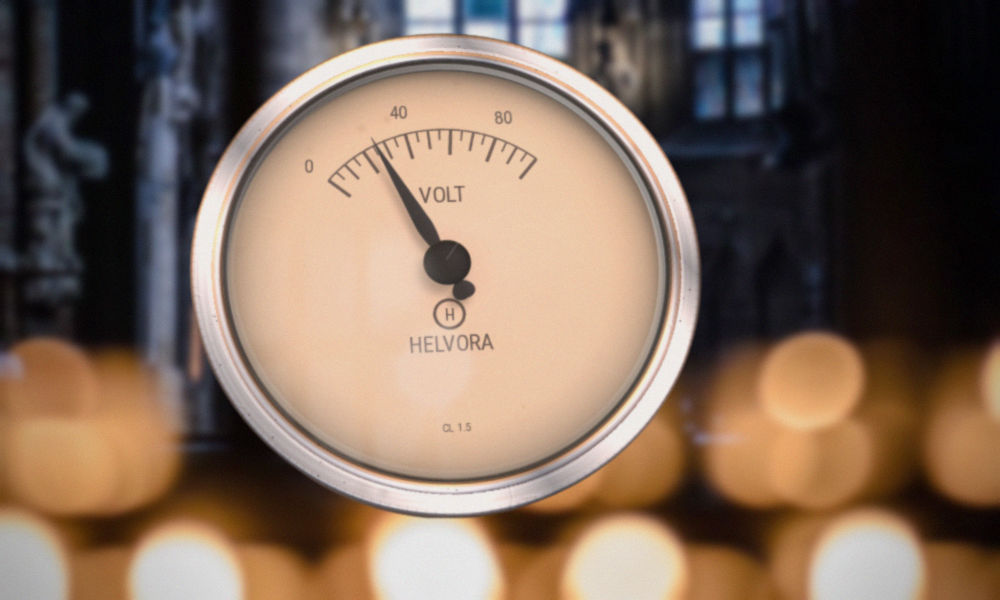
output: 25; V
